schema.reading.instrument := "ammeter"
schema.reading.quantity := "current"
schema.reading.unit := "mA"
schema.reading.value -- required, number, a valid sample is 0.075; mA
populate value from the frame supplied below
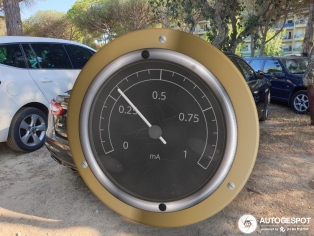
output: 0.3; mA
